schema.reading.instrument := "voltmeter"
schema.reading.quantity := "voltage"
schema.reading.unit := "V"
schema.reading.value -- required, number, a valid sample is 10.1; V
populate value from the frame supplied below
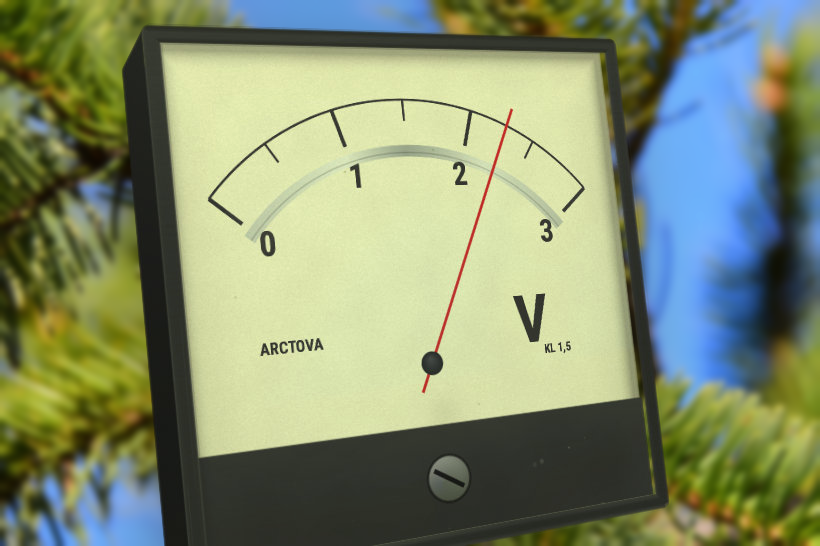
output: 2.25; V
